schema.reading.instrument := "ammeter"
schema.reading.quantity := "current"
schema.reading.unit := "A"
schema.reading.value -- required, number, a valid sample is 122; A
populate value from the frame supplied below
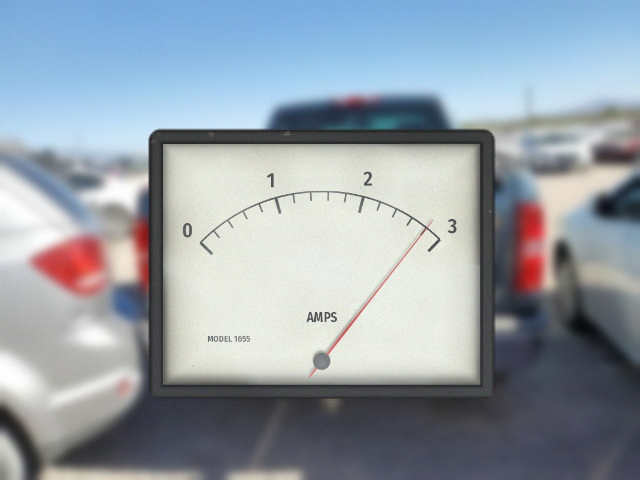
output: 2.8; A
